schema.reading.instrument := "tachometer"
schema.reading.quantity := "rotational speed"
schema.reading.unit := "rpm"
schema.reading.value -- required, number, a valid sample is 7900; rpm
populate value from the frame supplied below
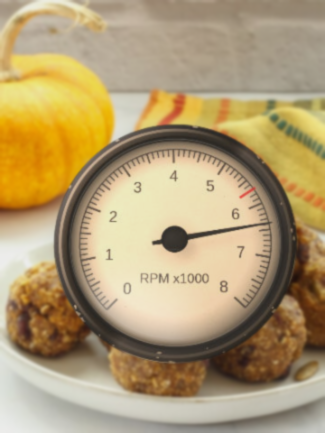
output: 6400; rpm
